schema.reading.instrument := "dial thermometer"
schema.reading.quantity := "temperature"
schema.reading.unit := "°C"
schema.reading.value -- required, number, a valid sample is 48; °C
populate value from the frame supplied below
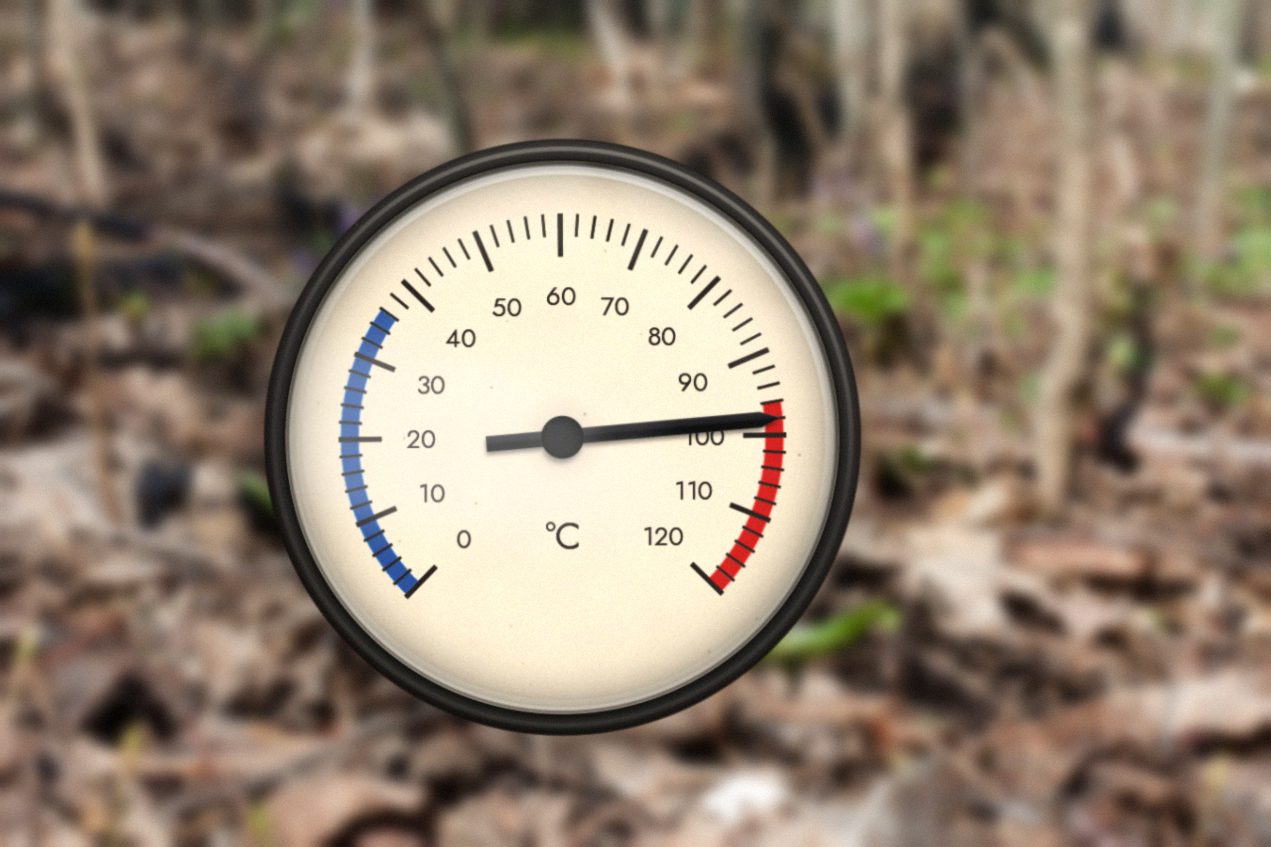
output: 98; °C
